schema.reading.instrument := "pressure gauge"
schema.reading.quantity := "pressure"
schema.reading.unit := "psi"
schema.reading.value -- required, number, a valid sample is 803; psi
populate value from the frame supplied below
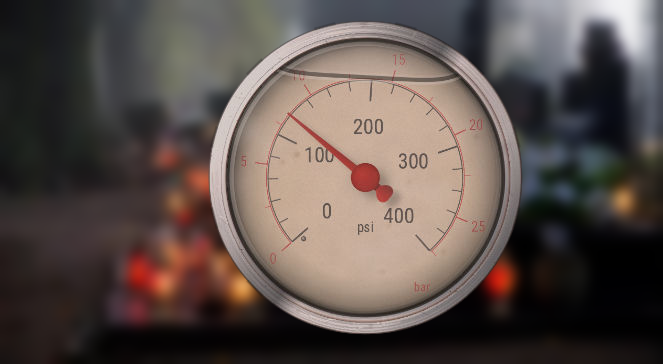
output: 120; psi
